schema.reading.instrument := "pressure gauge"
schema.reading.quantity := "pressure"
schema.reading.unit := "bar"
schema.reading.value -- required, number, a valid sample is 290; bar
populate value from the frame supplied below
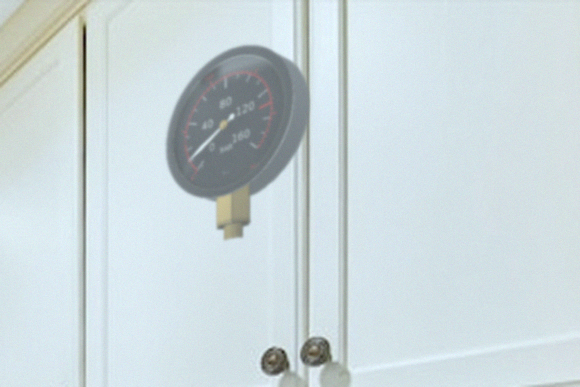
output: 10; bar
